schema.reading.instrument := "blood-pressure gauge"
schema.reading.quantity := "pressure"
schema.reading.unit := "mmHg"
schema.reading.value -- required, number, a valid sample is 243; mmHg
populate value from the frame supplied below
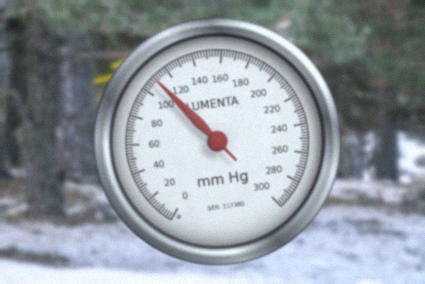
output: 110; mmHg
